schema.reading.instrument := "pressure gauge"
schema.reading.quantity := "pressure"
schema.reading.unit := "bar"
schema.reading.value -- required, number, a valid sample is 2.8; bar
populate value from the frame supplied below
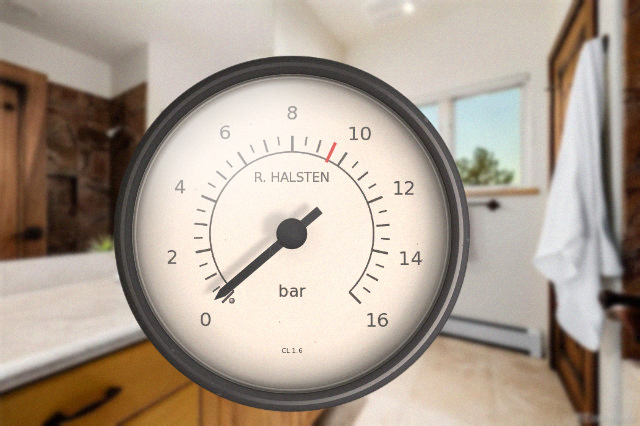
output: 0.25; bar
